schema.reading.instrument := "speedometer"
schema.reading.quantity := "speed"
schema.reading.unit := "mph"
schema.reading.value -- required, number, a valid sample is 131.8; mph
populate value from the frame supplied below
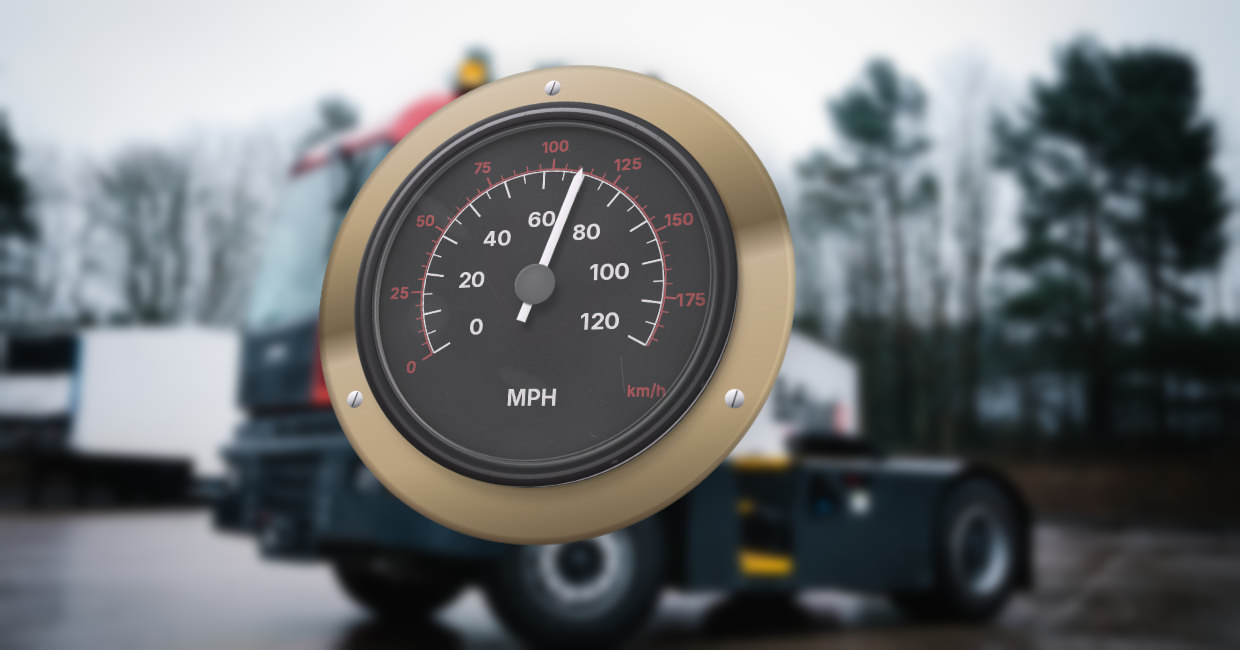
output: 70; mph
